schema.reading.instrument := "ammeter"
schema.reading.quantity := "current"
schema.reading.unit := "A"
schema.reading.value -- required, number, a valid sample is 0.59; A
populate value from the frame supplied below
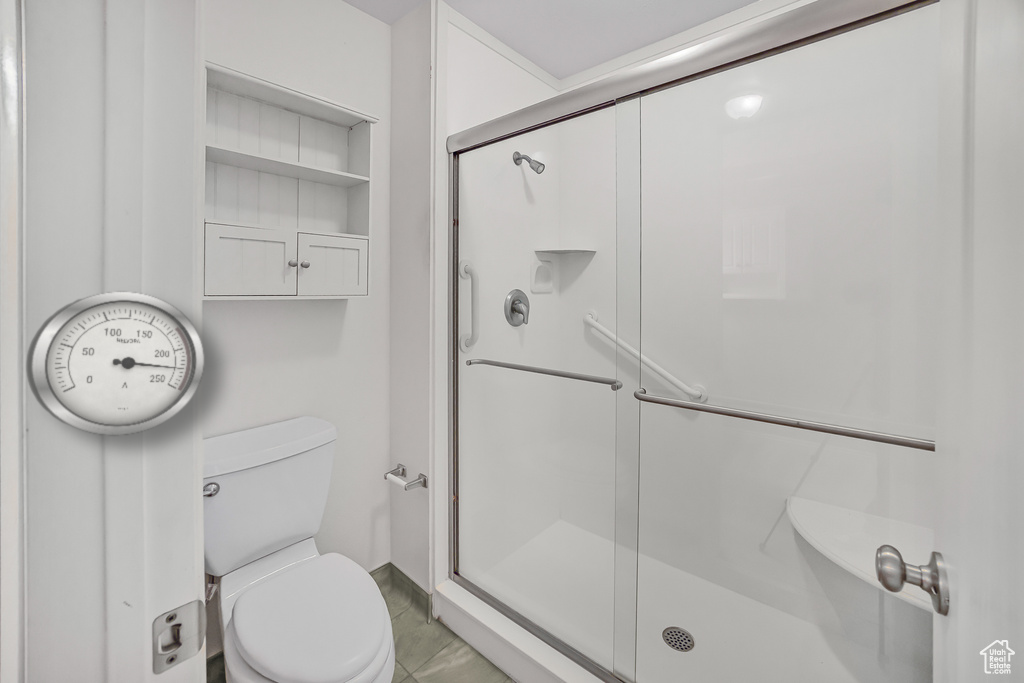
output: 225; A
